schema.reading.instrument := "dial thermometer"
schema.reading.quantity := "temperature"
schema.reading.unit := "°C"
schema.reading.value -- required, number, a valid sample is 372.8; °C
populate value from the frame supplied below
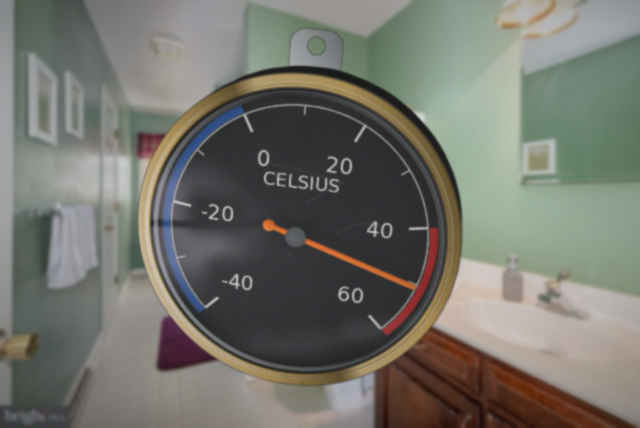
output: 50; °C
